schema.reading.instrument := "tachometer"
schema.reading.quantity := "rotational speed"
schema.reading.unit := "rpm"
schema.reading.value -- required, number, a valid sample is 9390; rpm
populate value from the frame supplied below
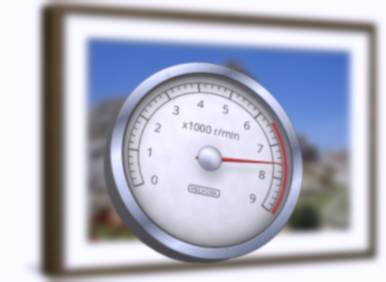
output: 7600; rpm
